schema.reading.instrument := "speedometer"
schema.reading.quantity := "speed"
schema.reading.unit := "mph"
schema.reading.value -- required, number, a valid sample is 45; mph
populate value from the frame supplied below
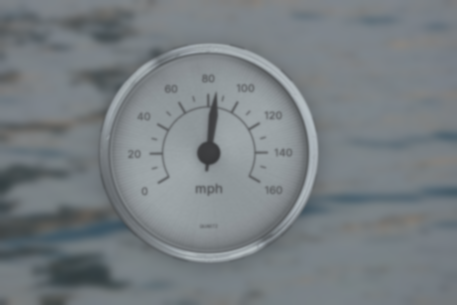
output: 85; mph
